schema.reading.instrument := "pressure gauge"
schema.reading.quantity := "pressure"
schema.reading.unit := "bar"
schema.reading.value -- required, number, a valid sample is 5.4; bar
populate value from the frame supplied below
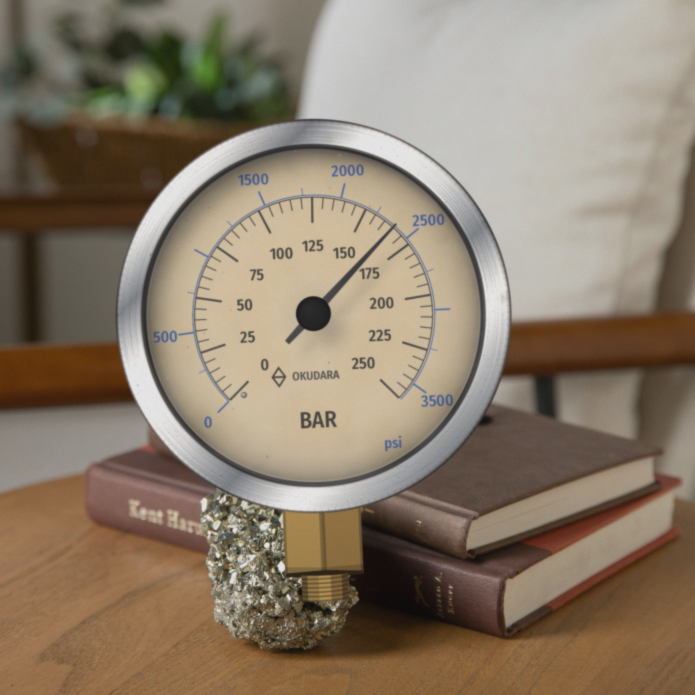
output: 165; bar
